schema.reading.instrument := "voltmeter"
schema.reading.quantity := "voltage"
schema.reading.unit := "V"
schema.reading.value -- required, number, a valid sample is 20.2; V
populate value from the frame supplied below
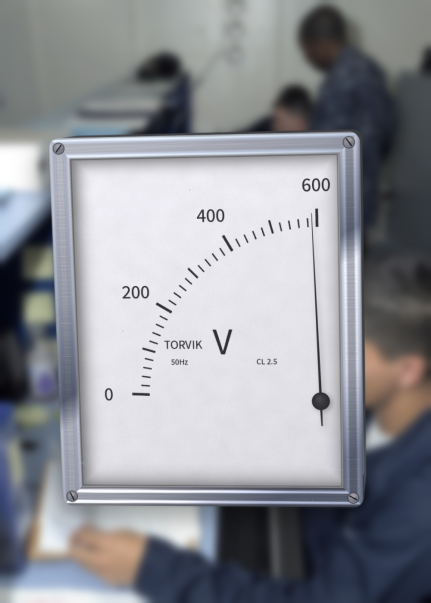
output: 590; V
